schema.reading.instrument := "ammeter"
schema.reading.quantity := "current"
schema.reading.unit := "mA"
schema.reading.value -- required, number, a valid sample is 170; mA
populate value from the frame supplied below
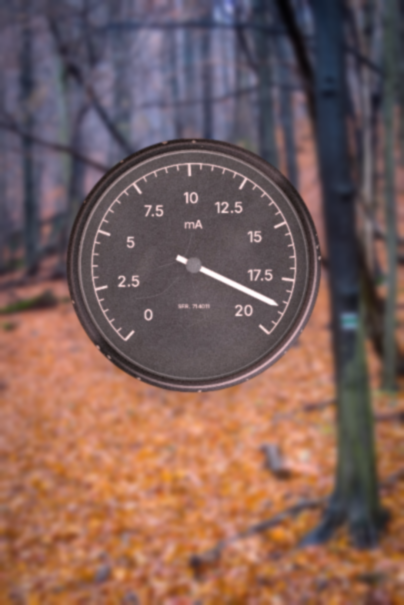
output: 18.75; mA
